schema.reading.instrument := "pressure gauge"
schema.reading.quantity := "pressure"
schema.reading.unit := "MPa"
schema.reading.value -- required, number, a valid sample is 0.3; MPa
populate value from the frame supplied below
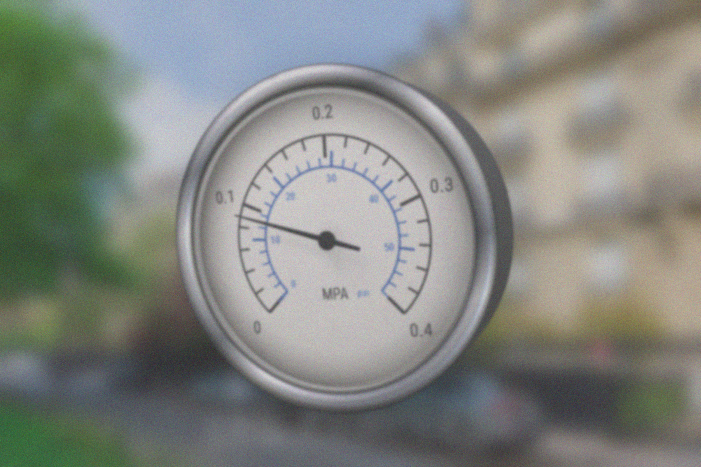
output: 0.09; MPa
